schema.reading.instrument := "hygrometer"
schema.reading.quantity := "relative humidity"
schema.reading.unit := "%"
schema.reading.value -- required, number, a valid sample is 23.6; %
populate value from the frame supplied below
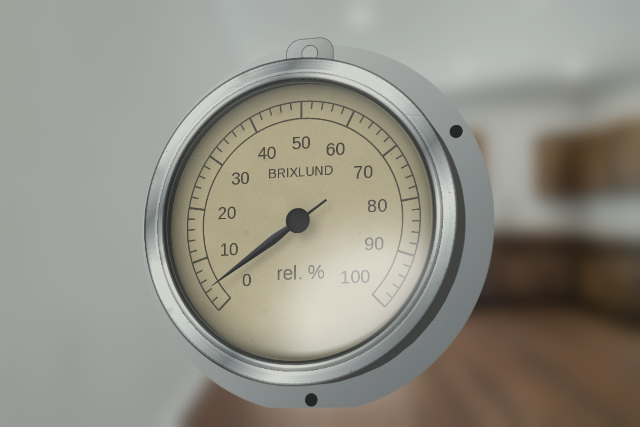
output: 4; %
